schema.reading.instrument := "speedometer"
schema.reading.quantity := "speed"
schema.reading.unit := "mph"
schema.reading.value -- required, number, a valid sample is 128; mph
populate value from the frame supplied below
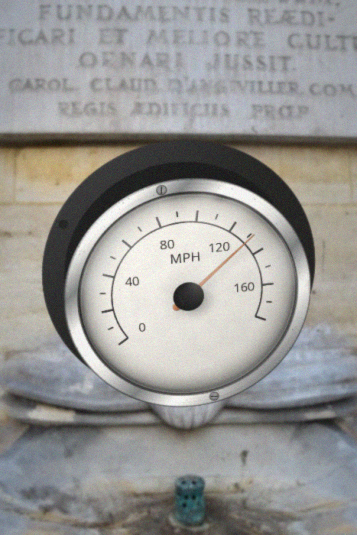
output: 130; mph
